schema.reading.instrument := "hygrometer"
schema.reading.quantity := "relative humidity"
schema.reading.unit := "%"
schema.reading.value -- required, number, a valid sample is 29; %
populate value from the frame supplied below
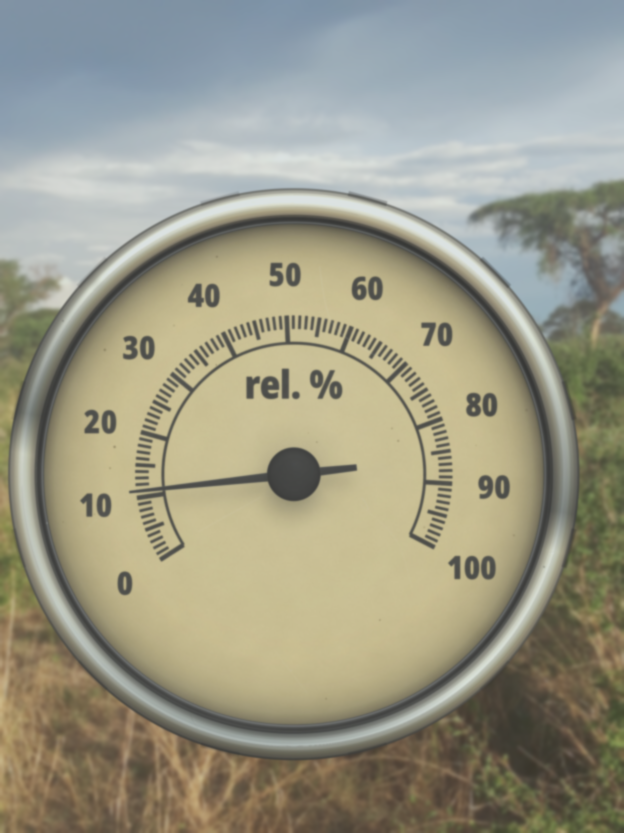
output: 11; %
